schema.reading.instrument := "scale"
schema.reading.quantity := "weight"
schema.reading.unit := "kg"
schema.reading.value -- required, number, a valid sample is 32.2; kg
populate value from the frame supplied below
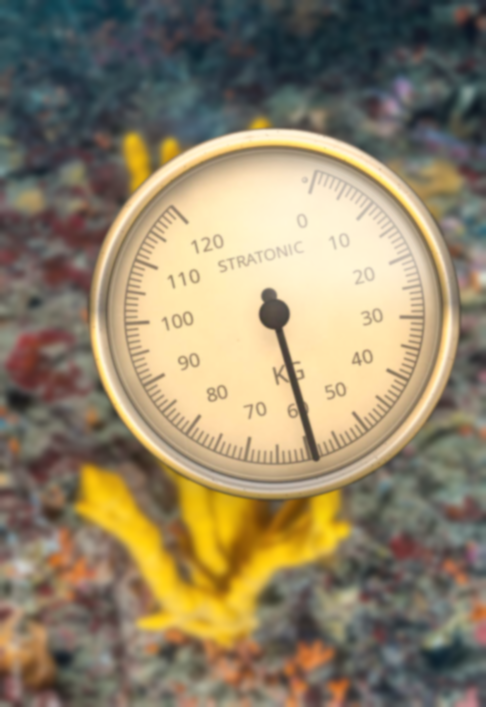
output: 59; kg
